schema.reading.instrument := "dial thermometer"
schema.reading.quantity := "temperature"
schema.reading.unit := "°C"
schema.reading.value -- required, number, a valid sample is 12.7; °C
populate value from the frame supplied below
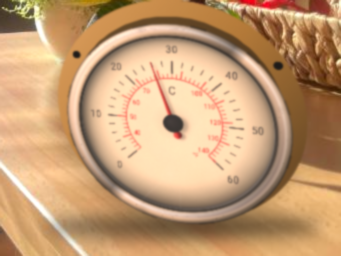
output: 26; °C
